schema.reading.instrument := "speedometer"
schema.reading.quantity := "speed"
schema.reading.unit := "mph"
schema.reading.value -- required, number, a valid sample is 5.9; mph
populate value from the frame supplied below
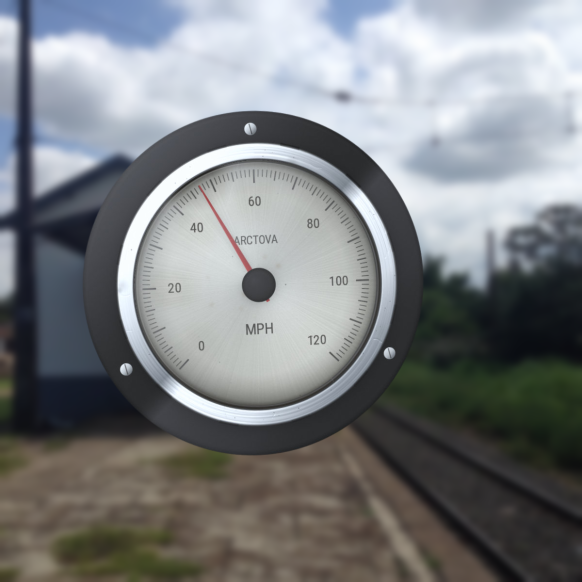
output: 47; mph
